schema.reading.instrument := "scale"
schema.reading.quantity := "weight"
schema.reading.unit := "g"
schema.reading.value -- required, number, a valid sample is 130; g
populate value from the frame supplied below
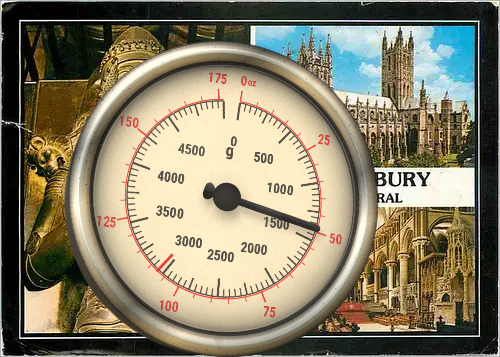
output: 1400; g
